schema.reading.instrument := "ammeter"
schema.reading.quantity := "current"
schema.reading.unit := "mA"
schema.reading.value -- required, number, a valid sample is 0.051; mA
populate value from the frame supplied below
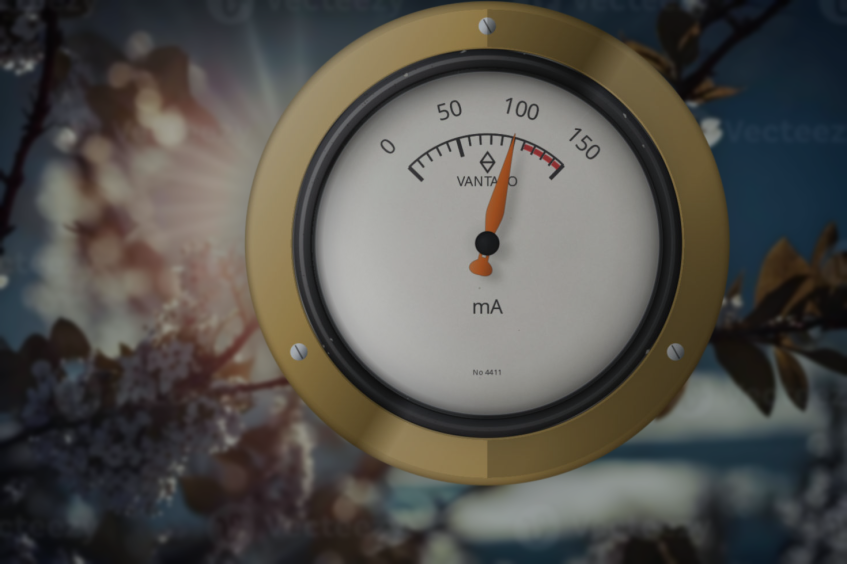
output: 100; mA
